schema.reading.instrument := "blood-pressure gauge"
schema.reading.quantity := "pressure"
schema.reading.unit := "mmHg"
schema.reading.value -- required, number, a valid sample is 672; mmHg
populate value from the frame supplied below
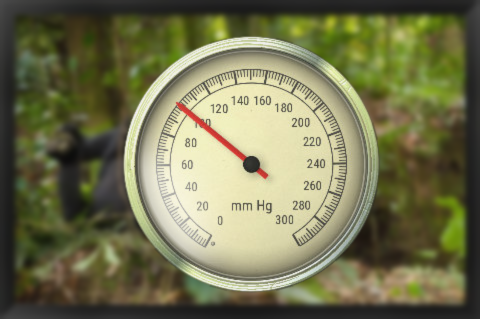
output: 100; mmHg
